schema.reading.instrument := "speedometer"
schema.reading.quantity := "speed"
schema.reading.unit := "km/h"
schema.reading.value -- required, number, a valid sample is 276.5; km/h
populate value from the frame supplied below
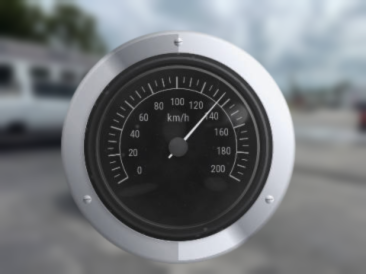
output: 135; km/h
